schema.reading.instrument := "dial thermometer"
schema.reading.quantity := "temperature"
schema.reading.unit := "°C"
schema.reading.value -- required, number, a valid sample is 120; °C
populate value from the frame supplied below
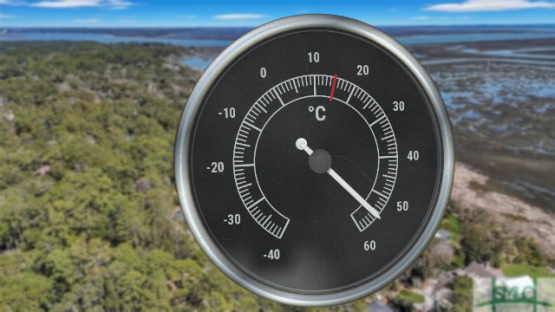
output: 55; °C
